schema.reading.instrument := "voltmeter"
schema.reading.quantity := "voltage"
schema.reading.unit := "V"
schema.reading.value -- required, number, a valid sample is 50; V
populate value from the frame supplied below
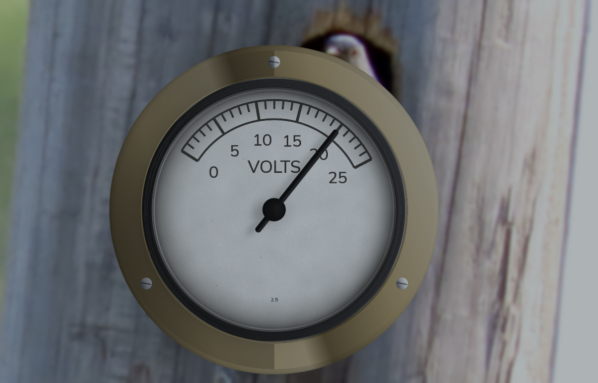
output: 20; V
